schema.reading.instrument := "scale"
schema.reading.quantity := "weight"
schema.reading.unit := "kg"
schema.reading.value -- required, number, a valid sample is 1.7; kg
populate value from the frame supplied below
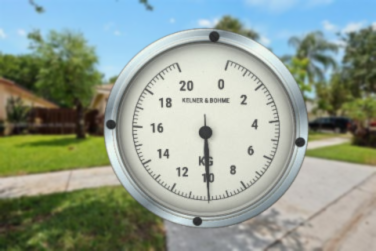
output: 10; kg
